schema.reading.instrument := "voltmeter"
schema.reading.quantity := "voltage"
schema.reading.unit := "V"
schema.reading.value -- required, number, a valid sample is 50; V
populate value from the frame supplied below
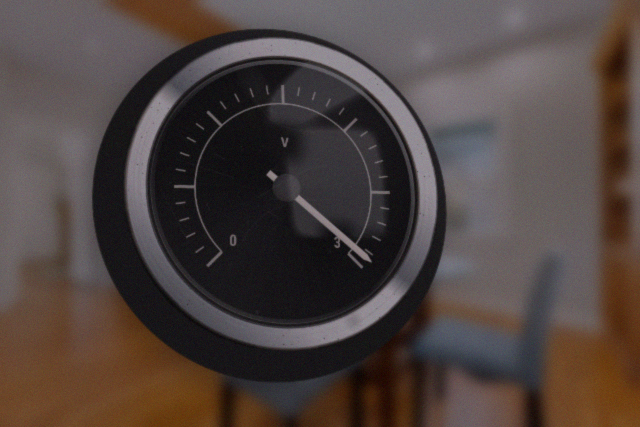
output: 2.95; V
